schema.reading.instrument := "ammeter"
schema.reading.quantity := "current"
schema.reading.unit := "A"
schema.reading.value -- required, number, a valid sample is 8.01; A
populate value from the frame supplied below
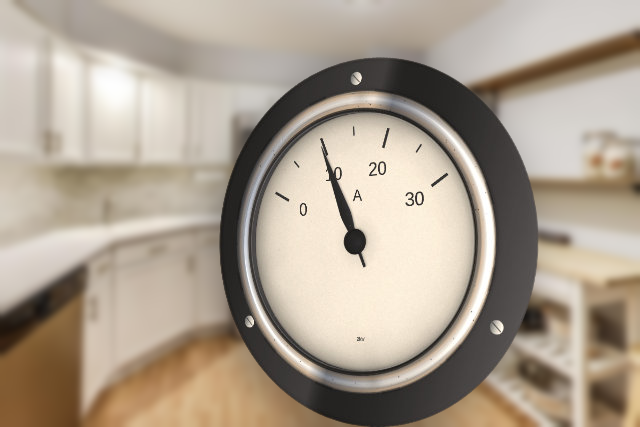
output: 10; A
